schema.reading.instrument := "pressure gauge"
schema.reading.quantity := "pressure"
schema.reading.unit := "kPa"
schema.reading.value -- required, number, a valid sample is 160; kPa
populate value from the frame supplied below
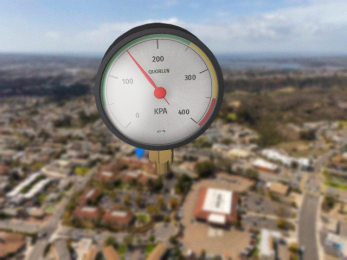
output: 150; kPa
